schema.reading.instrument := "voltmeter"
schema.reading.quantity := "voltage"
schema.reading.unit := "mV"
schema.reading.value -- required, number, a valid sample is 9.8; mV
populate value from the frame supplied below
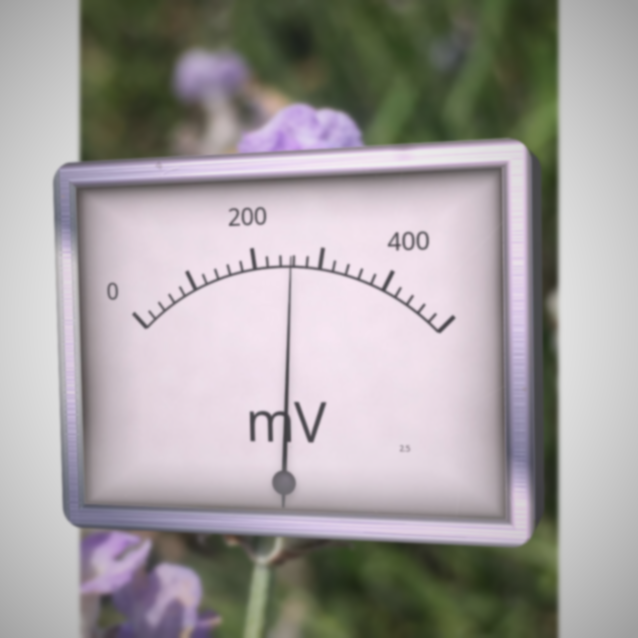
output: 260; mV
